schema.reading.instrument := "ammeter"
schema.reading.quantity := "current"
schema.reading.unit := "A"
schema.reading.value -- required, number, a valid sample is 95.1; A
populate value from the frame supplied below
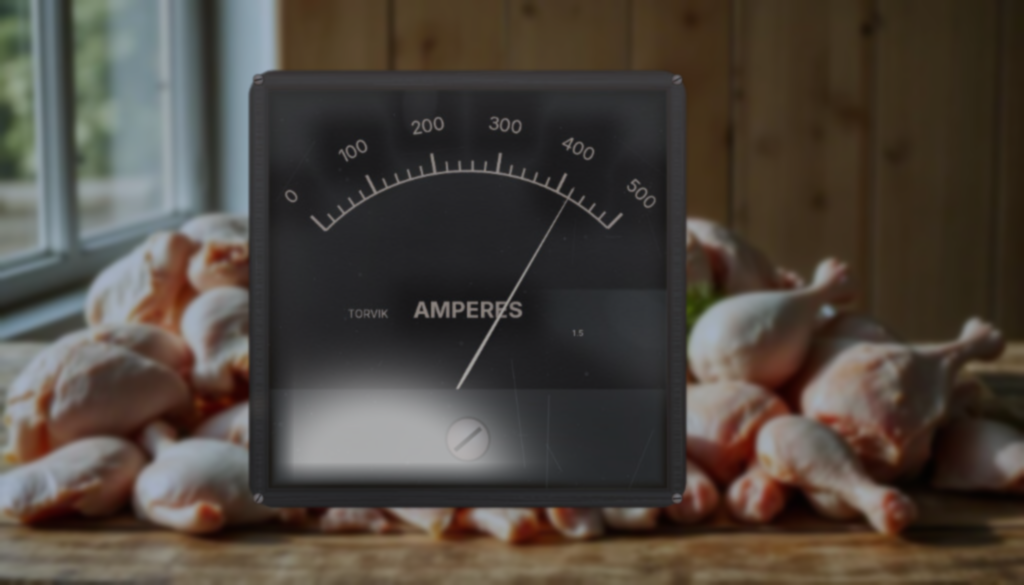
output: 420; A
